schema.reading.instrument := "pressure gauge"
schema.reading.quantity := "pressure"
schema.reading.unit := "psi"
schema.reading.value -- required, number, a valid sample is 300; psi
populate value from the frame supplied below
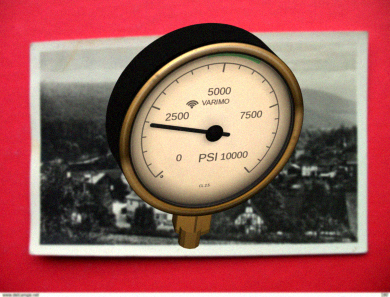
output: 2000; psi
